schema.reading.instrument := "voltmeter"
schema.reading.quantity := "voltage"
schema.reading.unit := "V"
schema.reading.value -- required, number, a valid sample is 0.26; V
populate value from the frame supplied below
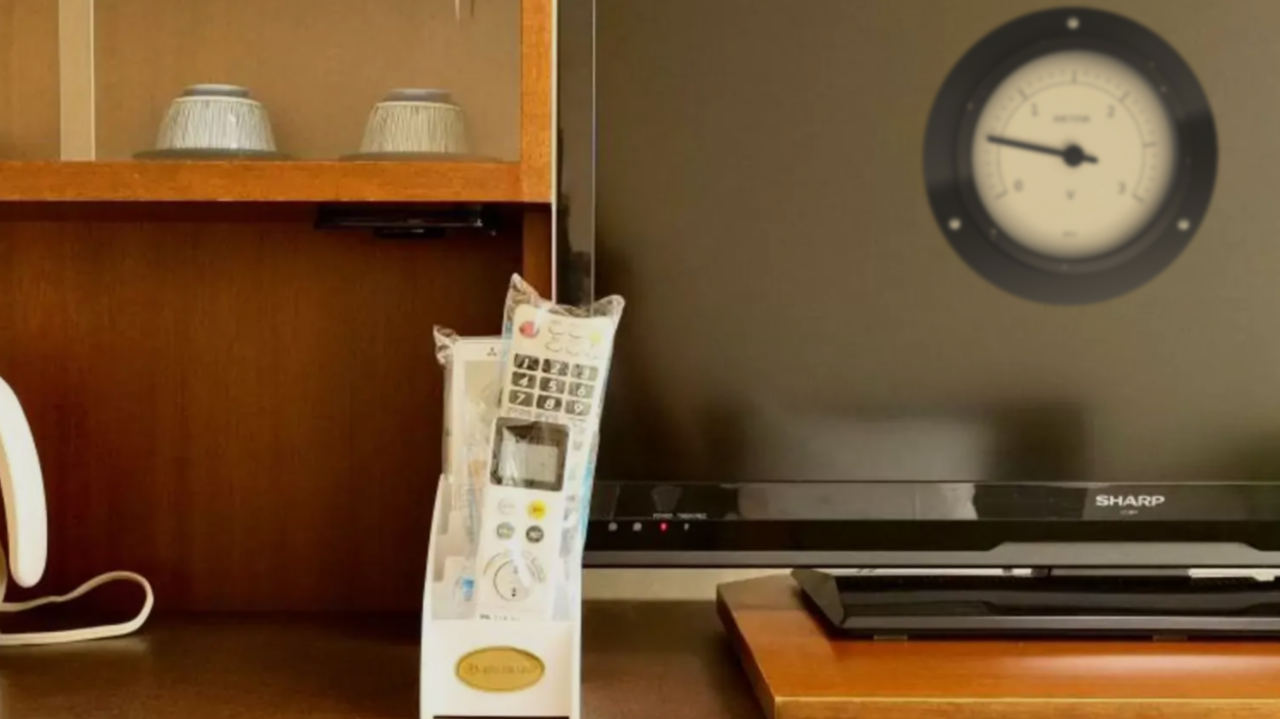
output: 0.5; V
